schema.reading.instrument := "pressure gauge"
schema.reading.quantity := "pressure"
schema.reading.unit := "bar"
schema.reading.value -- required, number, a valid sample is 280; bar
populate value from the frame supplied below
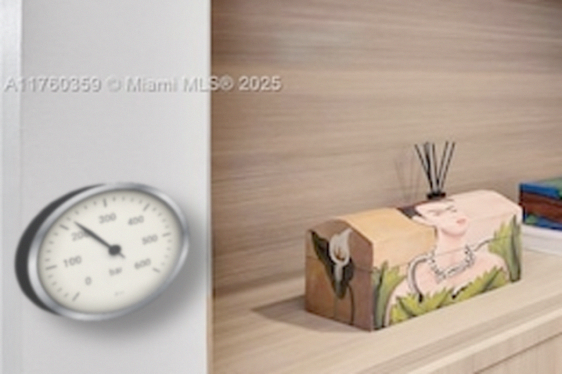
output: 220; bar
